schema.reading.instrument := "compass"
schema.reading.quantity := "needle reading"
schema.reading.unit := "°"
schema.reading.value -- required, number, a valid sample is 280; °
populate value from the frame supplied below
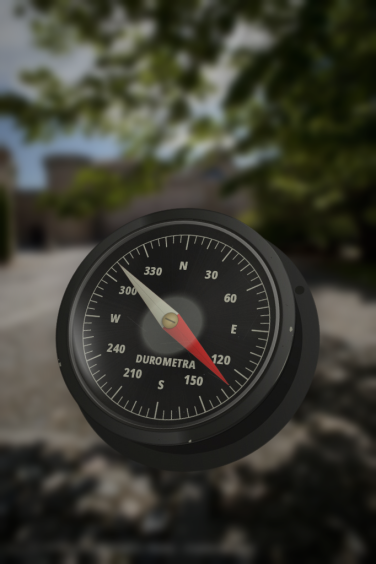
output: 130; °
